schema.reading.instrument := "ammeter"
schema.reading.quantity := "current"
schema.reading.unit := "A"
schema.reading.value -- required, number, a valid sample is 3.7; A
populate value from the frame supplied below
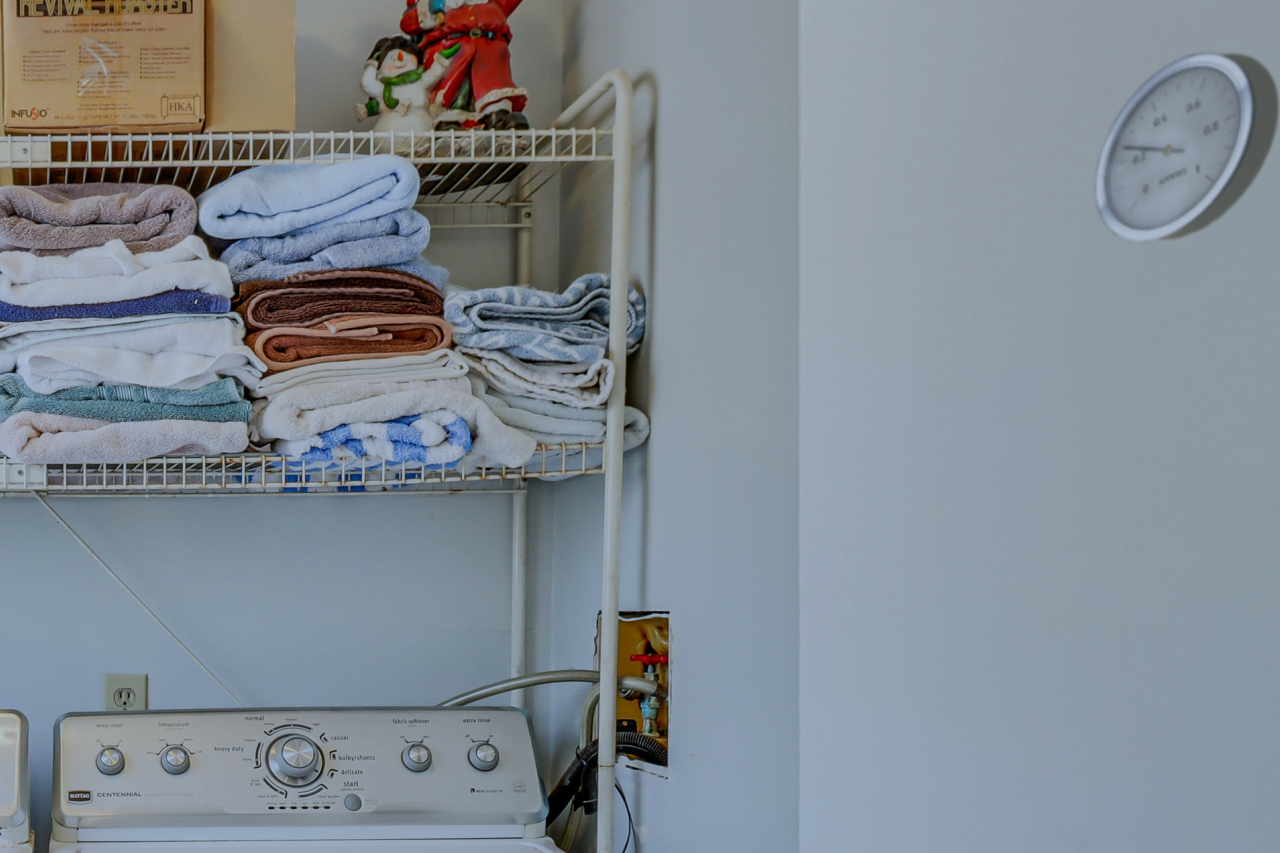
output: 0.25; A
